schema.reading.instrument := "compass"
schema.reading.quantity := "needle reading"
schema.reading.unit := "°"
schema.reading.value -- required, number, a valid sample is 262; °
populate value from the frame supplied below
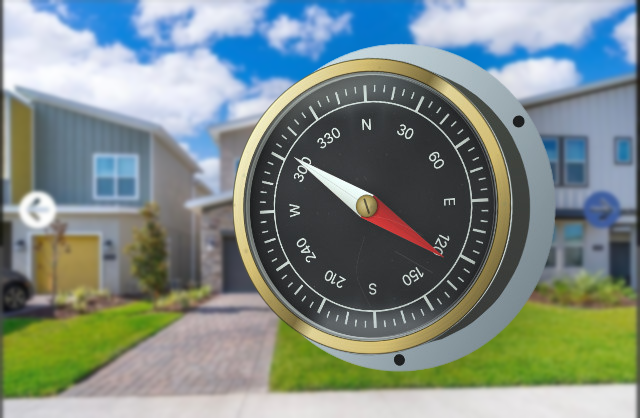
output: 125; °
